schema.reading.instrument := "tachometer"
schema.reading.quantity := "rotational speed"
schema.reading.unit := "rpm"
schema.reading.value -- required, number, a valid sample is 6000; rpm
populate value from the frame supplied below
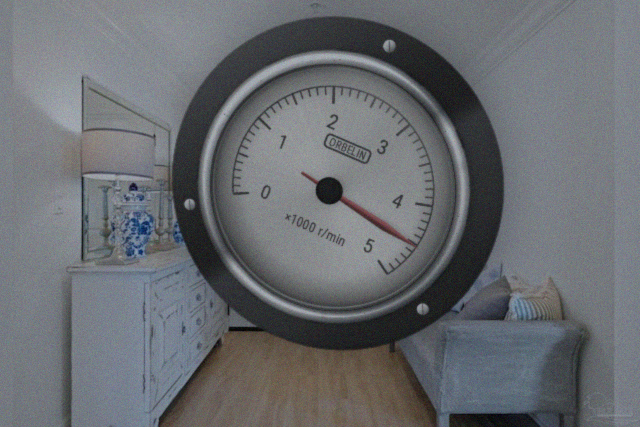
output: 4500; rpm
